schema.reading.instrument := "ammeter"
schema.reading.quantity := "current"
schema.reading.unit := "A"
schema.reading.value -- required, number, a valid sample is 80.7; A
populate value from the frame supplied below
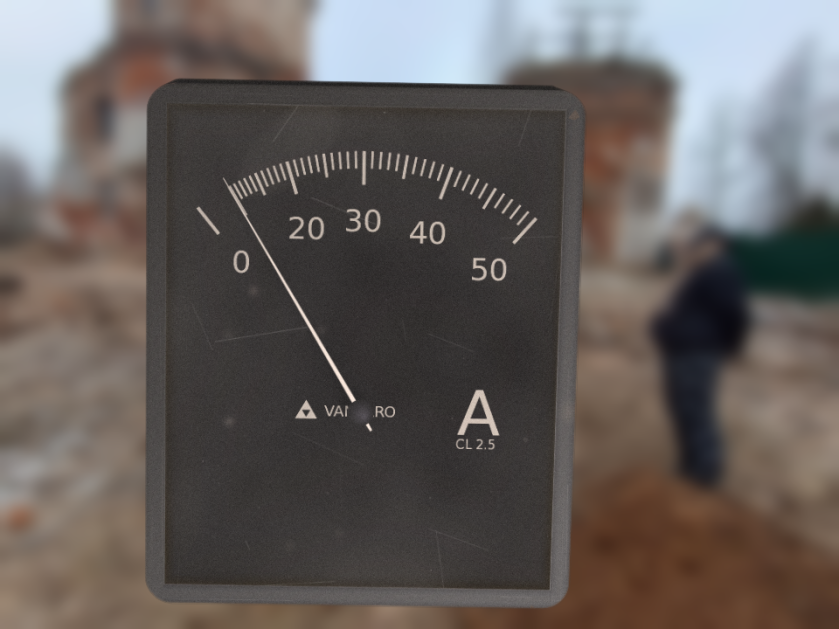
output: 10; A
